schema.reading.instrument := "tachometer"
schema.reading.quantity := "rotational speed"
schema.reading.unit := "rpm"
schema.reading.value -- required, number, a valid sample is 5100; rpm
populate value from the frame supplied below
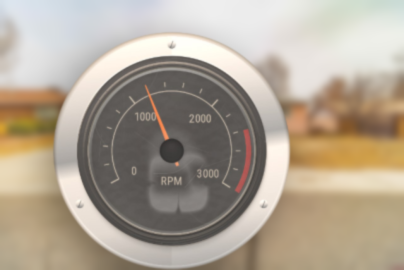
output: 1200; rpm
